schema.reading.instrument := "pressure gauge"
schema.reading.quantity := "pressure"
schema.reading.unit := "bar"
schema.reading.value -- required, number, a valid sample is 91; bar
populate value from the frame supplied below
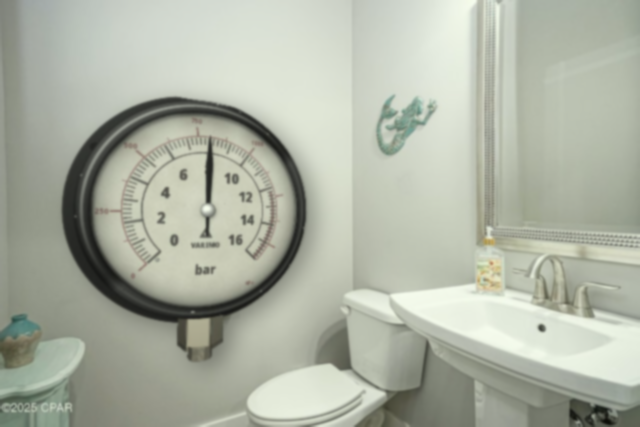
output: 8; bar
